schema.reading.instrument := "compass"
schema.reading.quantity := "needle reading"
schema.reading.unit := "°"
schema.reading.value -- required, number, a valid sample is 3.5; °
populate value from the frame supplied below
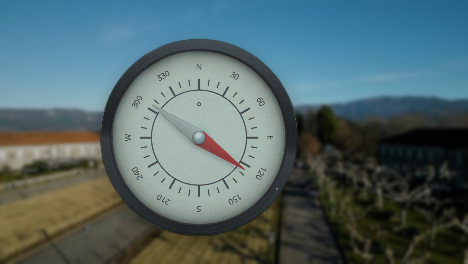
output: 125; °
